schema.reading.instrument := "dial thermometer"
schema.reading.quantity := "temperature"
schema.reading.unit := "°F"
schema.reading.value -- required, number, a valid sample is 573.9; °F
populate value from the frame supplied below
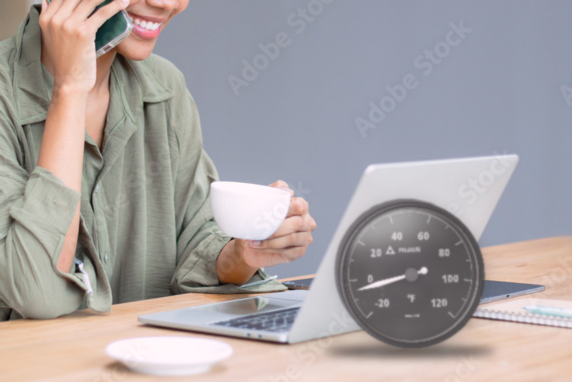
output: -5; °F
